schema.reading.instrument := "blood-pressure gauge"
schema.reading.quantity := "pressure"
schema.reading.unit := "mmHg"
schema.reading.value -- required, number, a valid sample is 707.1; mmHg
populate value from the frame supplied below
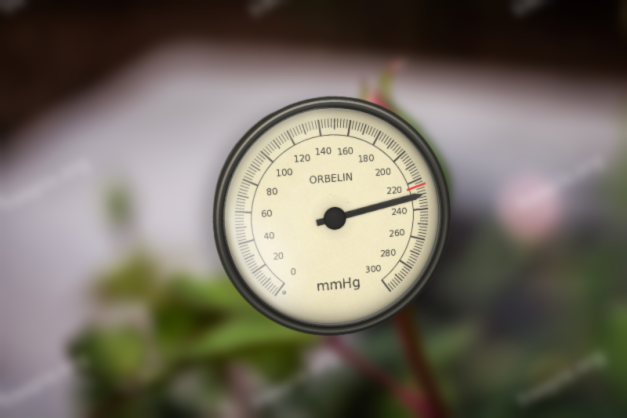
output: 230; mmHg
